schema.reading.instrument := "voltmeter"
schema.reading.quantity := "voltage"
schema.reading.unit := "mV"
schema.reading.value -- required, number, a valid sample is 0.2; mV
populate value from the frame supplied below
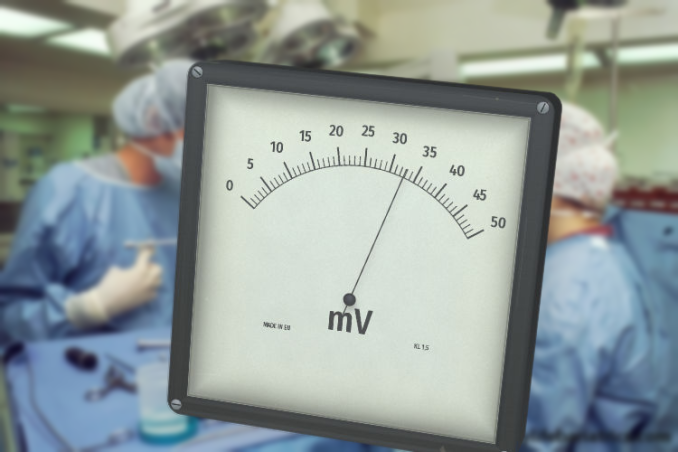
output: 33; mV
